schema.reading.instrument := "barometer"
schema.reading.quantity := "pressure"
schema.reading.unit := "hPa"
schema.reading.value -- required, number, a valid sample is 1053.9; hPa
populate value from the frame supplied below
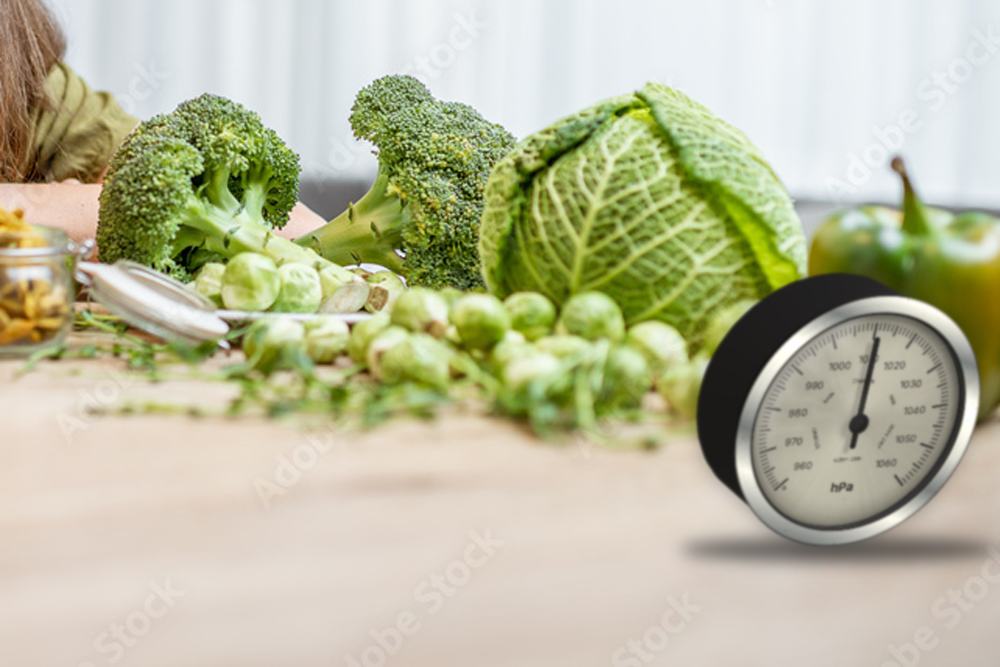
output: 1010; hPa
